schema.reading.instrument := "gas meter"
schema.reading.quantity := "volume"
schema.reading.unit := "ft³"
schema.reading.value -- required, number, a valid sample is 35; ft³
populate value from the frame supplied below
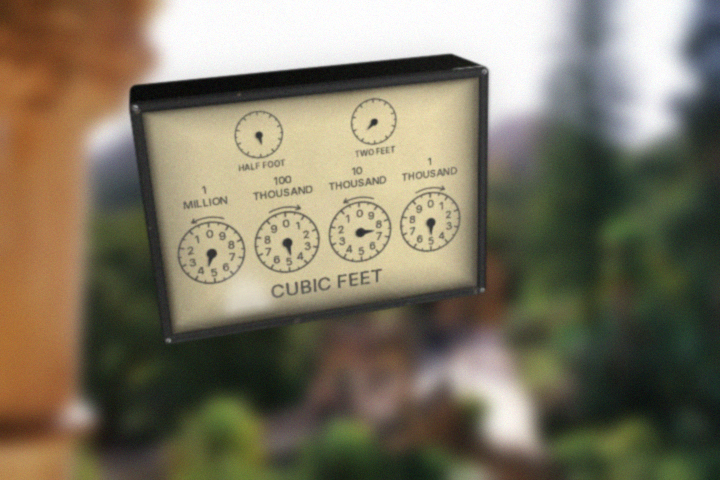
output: 447500; ft³
